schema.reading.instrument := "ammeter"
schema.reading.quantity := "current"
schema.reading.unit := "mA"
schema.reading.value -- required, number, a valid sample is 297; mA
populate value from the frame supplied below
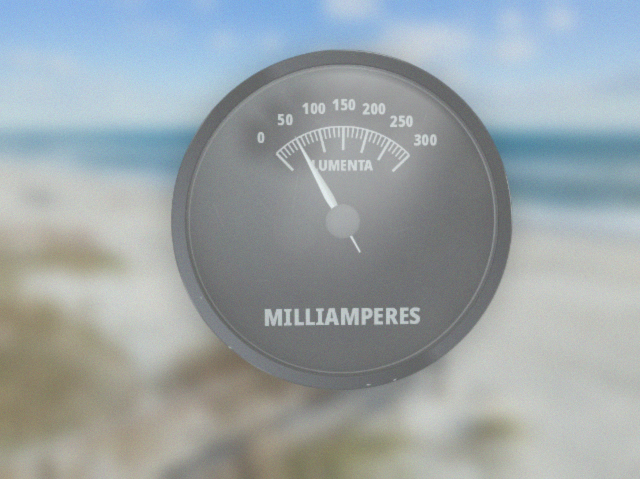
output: 50; mA
